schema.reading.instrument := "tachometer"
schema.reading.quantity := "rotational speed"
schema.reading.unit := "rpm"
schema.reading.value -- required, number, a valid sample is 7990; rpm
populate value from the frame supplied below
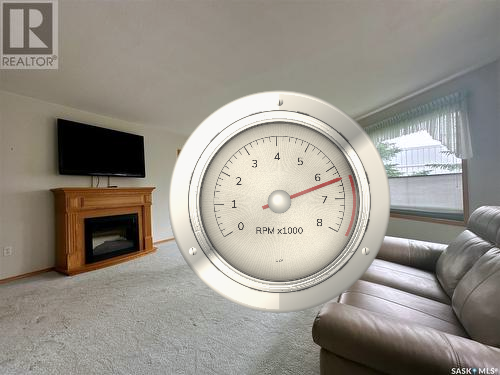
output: 6400; rpm
